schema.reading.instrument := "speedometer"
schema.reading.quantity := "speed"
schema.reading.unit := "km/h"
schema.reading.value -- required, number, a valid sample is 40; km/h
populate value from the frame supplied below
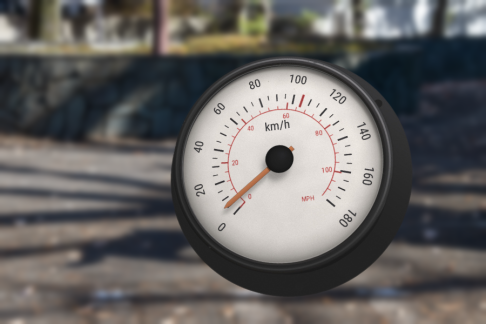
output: 5; km/h
